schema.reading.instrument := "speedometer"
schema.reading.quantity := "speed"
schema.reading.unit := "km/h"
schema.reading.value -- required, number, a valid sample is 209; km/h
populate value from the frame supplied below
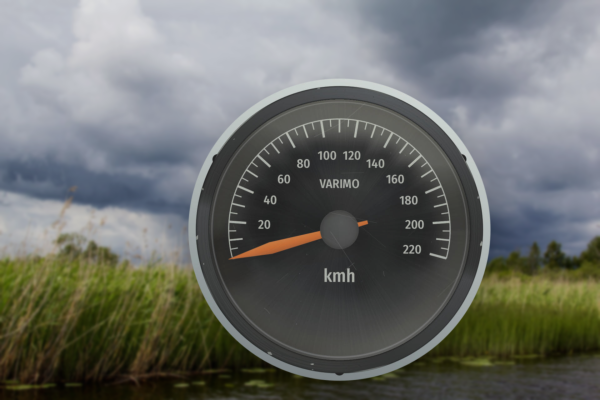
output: 0; km/h
